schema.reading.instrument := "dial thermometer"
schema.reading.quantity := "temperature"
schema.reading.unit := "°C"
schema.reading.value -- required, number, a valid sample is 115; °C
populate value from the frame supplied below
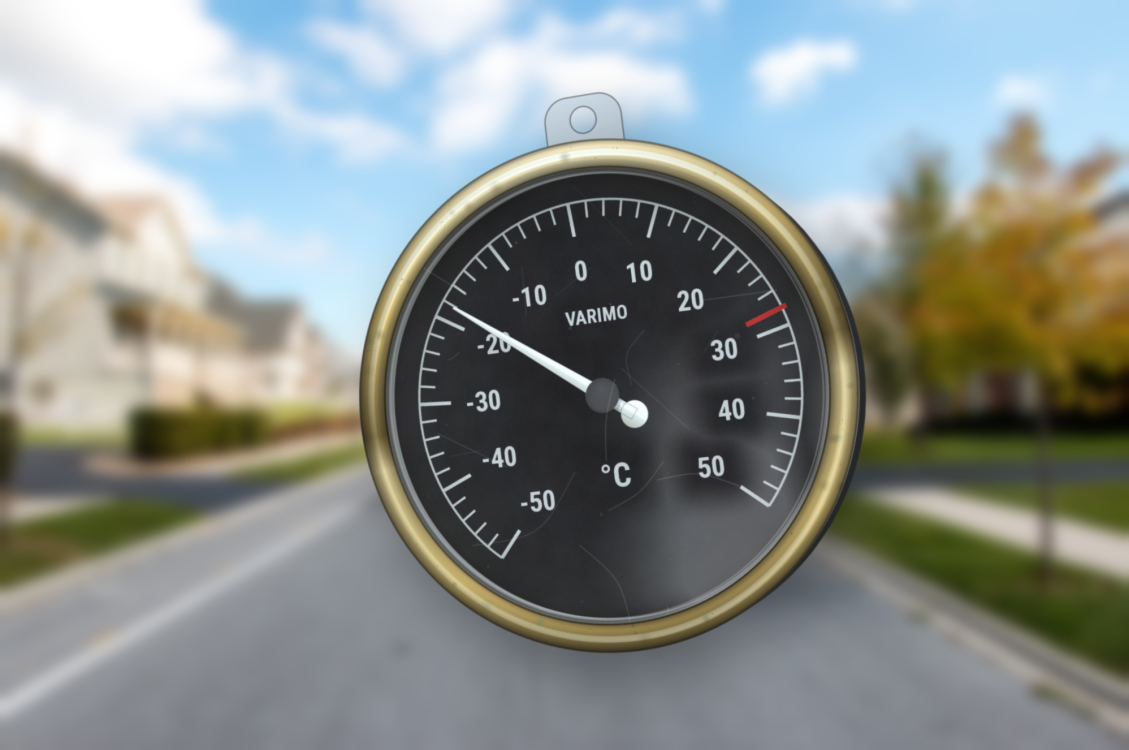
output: -18; °C
